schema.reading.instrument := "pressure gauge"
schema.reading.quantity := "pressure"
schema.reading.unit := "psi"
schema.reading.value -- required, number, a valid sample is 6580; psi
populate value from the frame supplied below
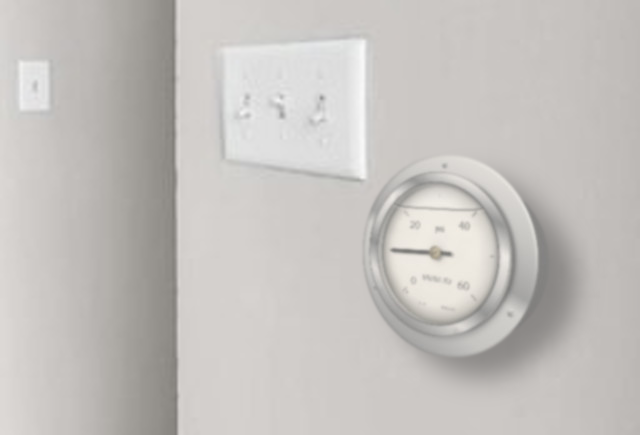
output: 10; psi
